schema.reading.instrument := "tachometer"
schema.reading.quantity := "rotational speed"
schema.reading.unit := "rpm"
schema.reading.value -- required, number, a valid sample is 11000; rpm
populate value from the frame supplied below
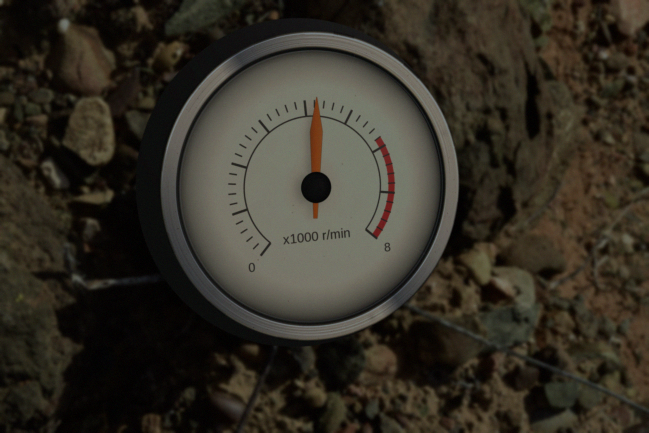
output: 4200; rpm
